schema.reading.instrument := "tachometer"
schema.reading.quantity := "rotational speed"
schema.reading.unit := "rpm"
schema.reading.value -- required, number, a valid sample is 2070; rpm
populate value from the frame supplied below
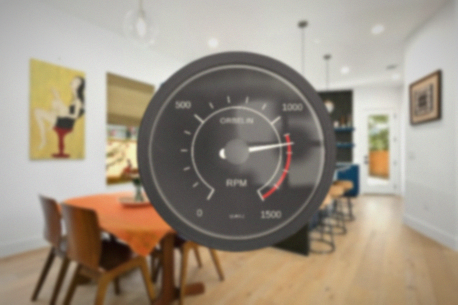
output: 1150; rpm
